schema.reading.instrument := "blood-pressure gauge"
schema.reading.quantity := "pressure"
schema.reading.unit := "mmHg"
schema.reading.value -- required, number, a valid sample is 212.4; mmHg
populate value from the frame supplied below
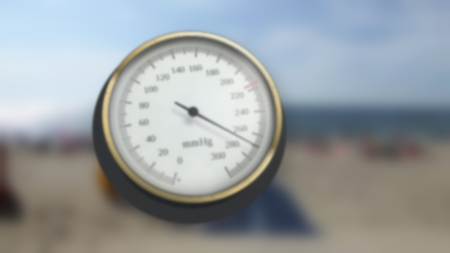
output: 270; mmHg
